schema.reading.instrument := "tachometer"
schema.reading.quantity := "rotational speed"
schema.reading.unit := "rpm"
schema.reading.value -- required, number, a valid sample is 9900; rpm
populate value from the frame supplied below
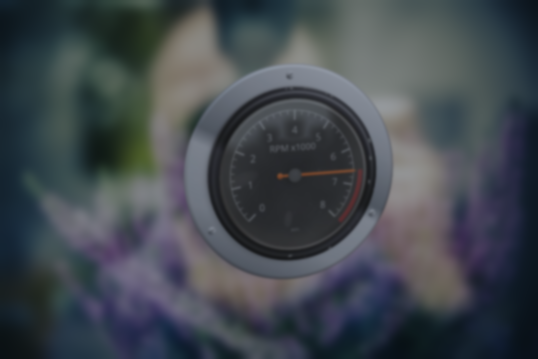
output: 6600; rpm
